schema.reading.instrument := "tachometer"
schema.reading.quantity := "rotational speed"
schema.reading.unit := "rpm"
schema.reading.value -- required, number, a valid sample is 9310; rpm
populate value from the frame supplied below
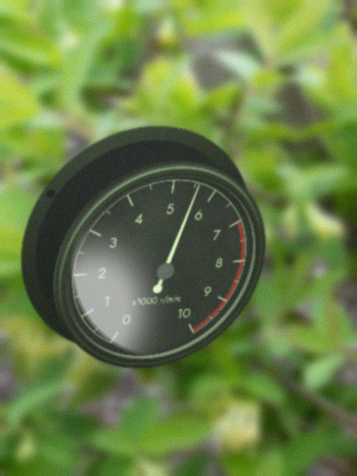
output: 5500; rpm
